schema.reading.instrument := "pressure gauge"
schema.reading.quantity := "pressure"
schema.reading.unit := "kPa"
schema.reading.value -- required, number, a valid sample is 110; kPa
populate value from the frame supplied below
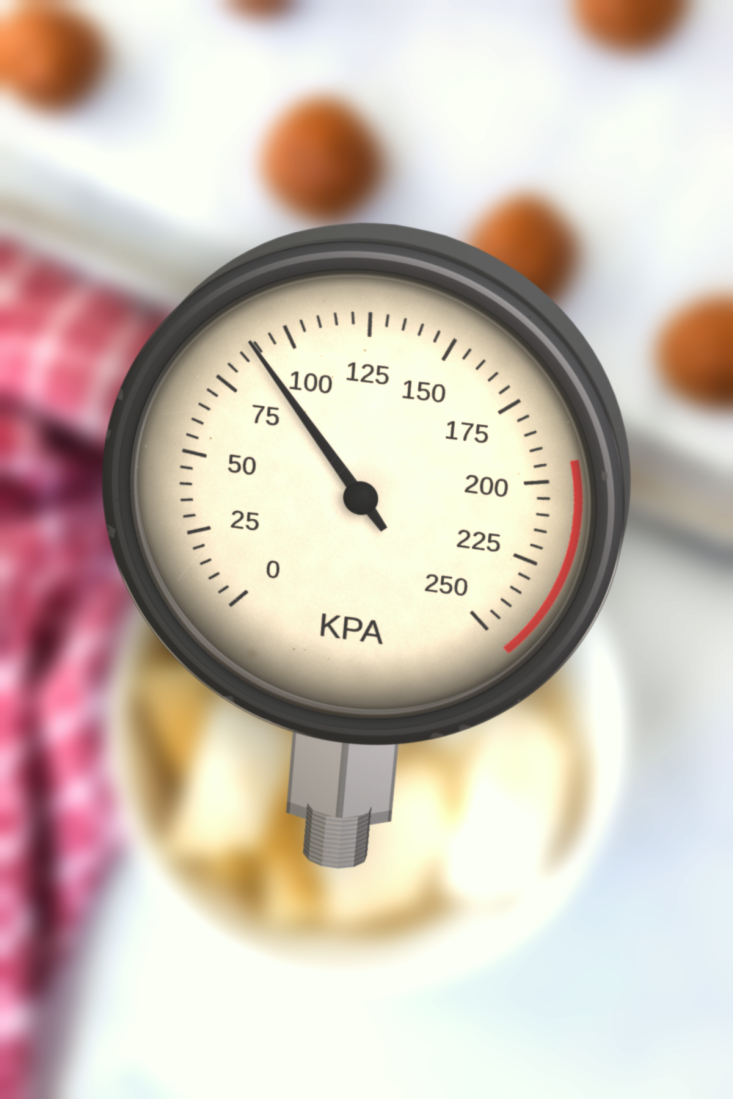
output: 90; kPa
